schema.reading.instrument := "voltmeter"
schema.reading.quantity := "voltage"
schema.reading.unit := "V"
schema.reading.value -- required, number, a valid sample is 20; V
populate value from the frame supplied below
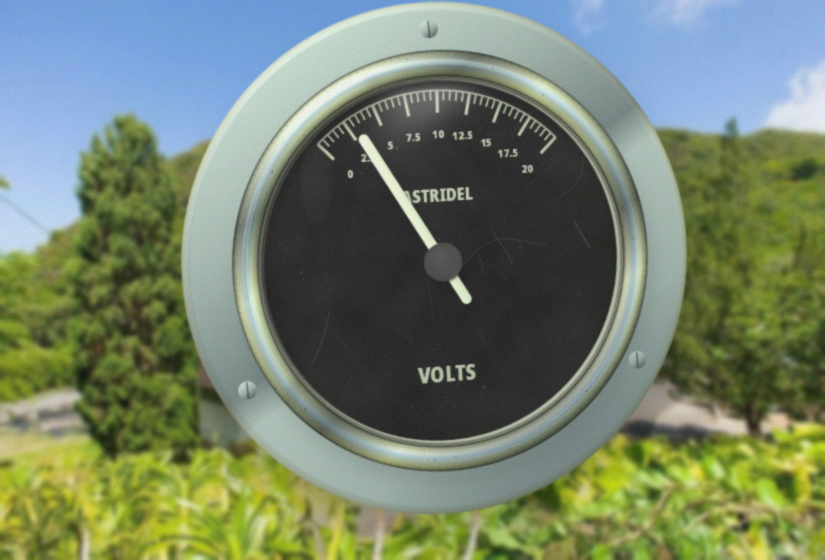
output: 3; V
